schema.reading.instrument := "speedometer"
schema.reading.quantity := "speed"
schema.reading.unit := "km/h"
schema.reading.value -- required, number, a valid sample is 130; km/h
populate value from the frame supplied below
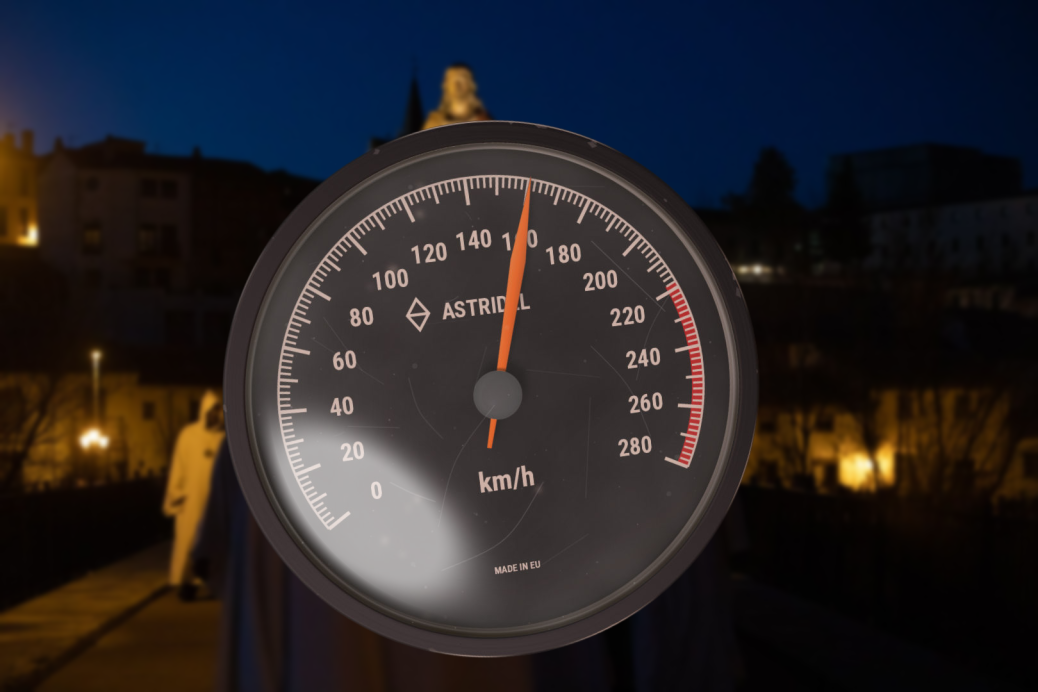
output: 160; km/h
